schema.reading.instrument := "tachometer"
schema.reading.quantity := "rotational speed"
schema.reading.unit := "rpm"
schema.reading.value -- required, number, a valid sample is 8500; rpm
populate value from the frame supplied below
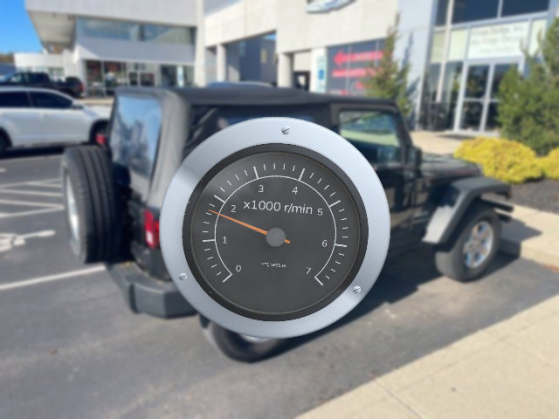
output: 1700; rpm
